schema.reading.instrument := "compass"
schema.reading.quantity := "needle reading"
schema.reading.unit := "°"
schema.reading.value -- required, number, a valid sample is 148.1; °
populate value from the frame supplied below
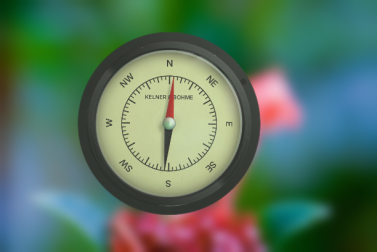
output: 5; °
